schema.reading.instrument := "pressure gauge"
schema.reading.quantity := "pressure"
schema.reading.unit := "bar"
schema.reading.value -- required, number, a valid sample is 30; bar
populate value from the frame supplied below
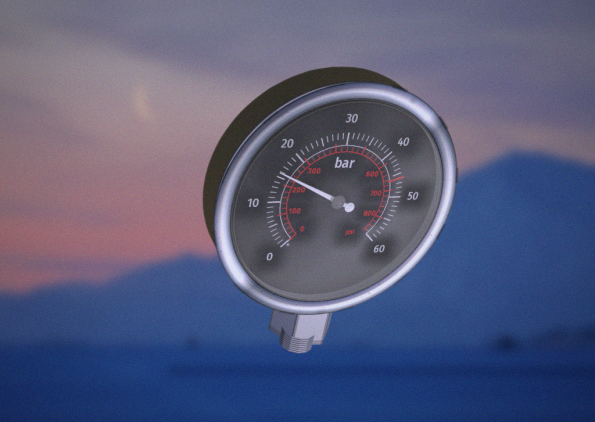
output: 16; bar
